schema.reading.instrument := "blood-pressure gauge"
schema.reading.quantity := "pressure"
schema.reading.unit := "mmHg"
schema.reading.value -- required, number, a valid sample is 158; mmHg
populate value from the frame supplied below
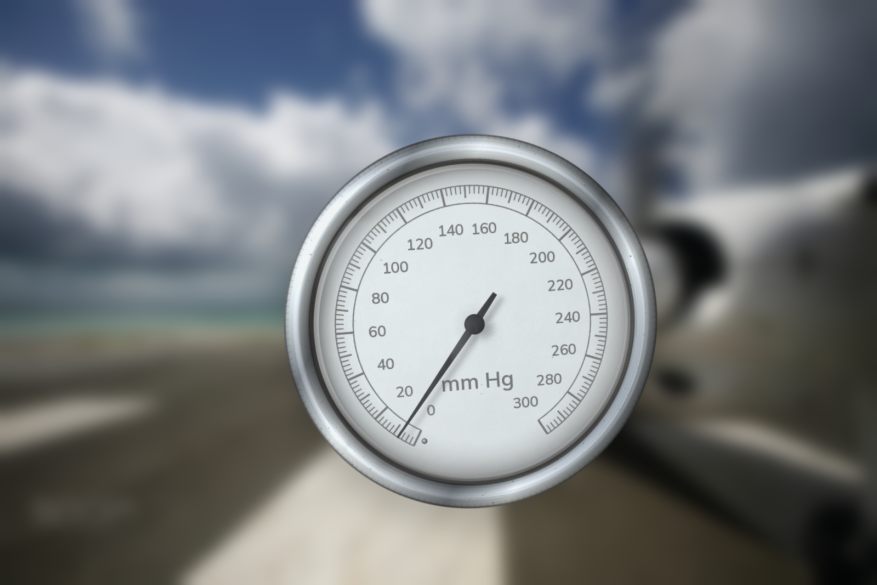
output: 8; mmHg
